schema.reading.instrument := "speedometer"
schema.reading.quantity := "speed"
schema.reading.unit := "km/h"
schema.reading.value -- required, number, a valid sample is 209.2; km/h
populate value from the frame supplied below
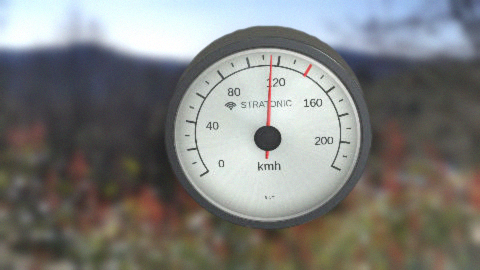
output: 115; km/h
